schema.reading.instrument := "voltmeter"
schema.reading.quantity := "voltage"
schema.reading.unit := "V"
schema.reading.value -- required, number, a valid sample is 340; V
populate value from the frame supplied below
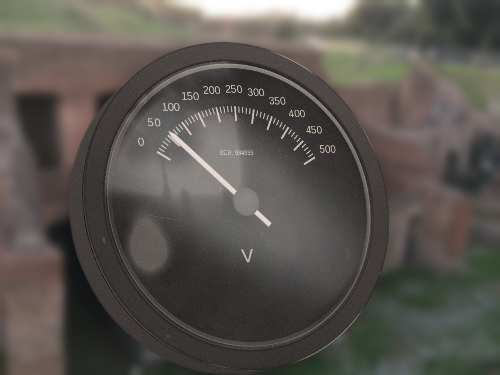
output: 50; V
